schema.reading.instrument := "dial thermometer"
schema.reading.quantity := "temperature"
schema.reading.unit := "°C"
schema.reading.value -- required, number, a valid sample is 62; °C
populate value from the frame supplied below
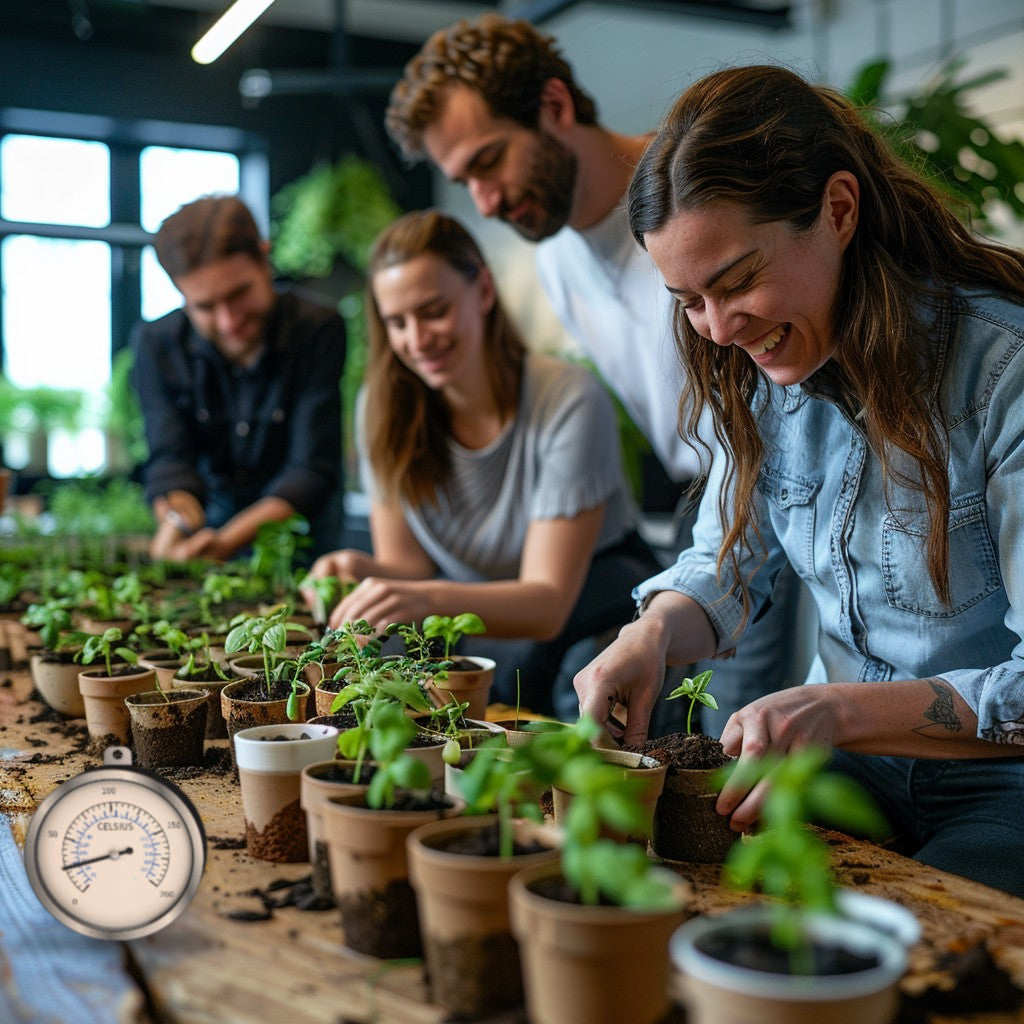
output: 25; °C
